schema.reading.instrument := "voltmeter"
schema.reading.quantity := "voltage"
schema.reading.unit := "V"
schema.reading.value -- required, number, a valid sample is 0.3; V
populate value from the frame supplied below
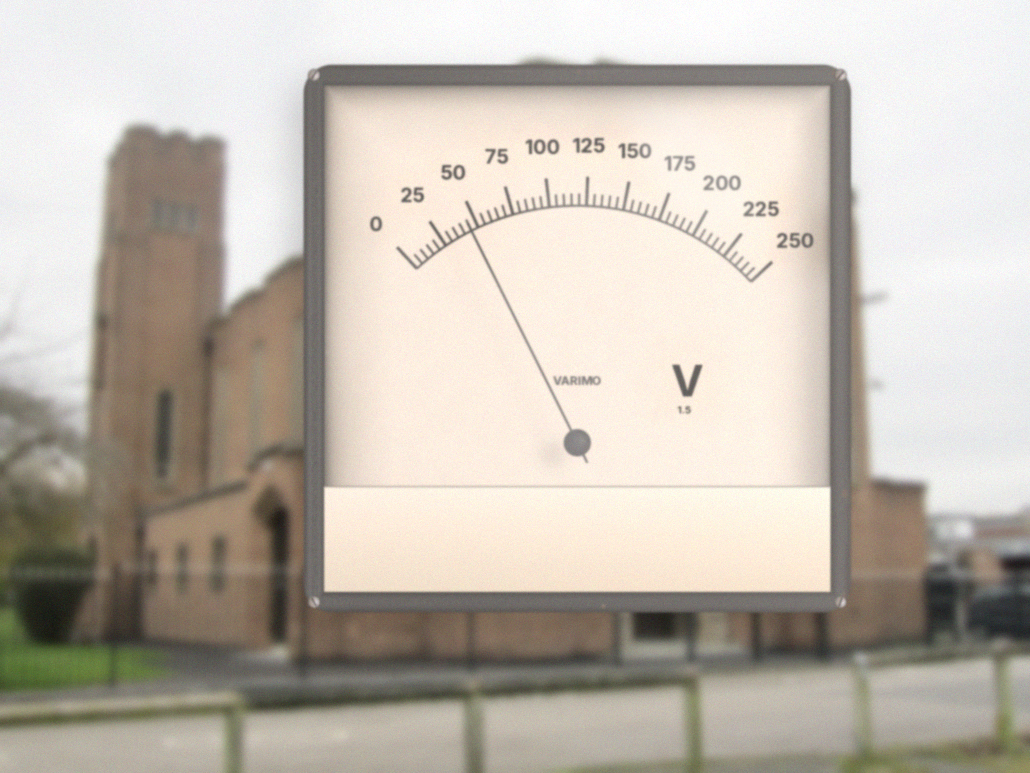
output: 45; V
